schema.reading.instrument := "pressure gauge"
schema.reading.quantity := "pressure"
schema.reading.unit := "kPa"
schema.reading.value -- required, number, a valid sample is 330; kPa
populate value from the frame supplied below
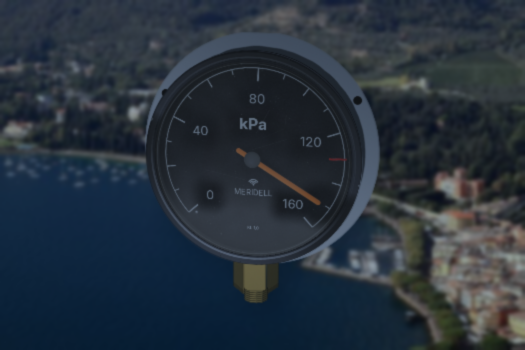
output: 150; kPa
